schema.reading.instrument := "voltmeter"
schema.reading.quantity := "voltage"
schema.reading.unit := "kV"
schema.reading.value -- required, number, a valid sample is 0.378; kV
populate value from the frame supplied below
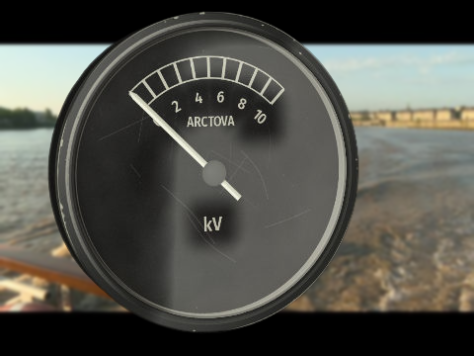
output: 0; kV
